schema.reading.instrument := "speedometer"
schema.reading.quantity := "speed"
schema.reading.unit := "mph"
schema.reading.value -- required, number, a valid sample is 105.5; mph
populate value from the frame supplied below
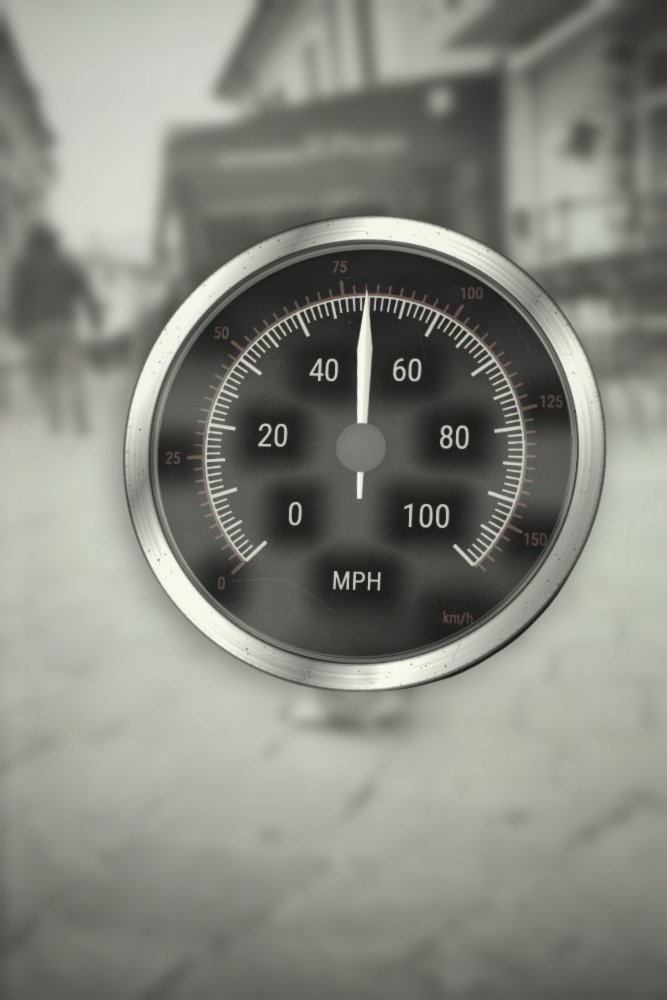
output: 50; mph
